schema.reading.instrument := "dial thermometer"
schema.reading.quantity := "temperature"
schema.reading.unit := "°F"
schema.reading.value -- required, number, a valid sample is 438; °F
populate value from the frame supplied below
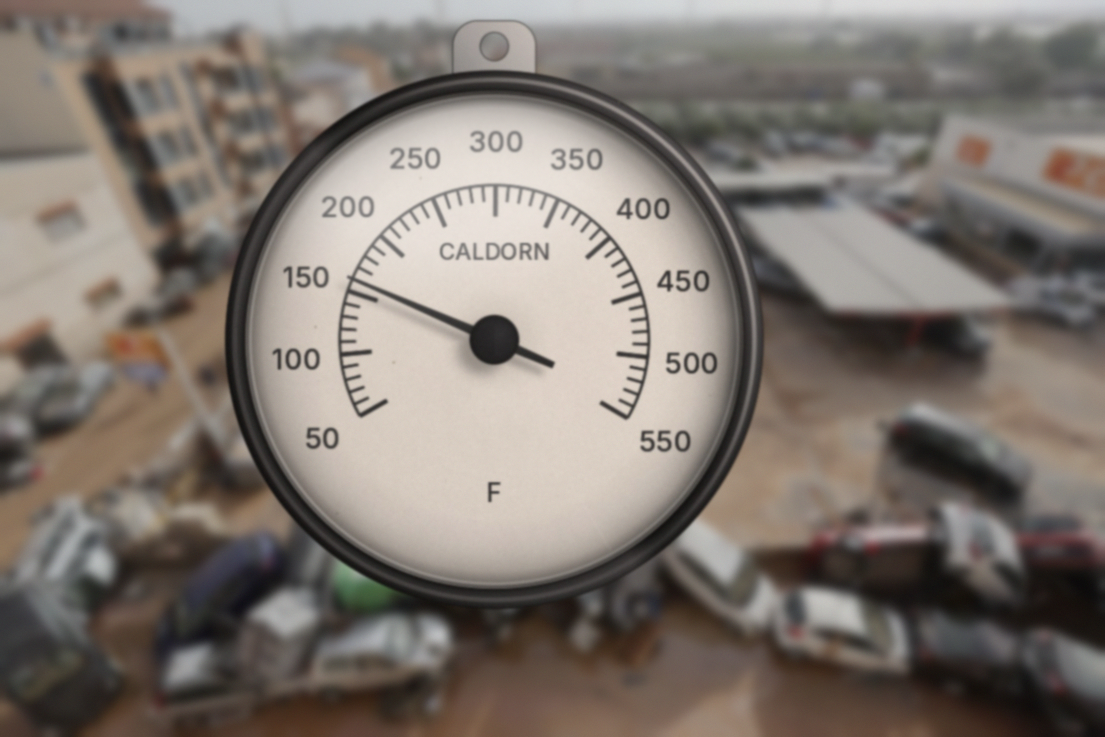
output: 160; °F
